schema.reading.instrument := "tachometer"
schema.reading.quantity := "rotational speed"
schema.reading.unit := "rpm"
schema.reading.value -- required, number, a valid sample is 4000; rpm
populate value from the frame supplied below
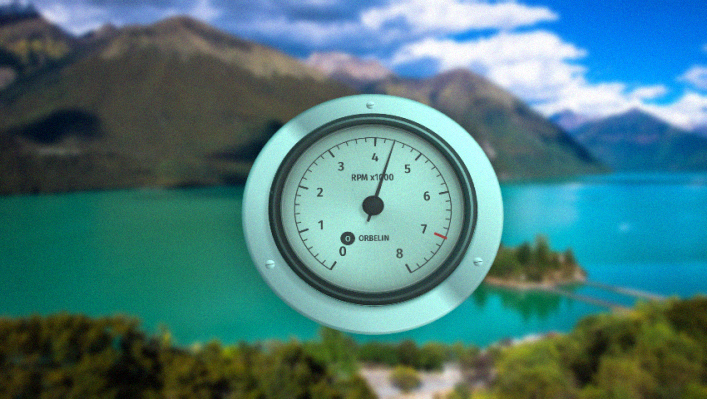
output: 4400; rpm
